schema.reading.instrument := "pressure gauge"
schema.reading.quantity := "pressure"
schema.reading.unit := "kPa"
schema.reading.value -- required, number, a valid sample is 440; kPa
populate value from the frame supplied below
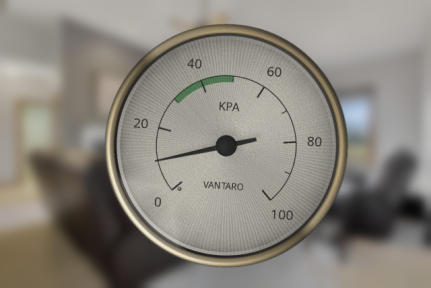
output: 10; kPa
